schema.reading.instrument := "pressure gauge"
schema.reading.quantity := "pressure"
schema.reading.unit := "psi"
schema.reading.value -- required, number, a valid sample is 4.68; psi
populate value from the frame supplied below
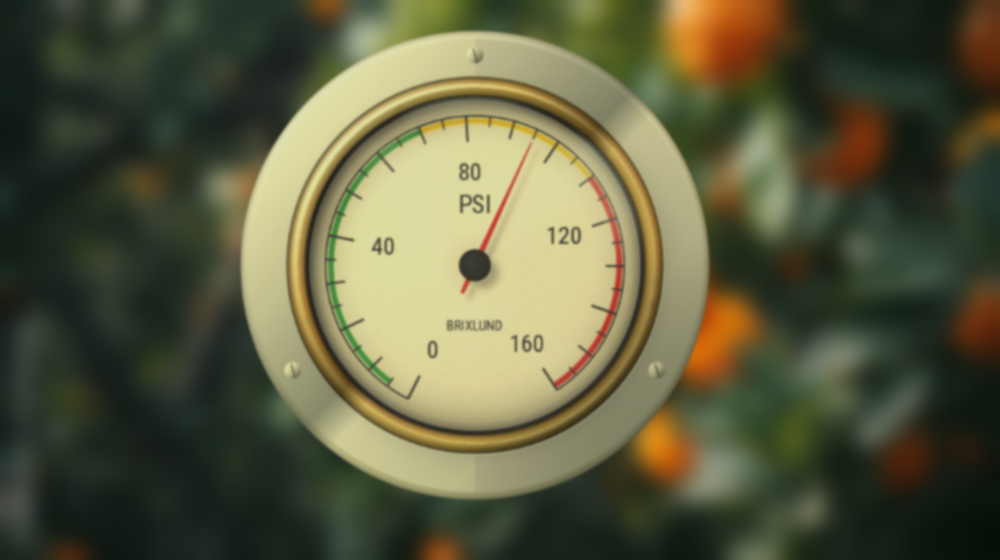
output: 95; psi
